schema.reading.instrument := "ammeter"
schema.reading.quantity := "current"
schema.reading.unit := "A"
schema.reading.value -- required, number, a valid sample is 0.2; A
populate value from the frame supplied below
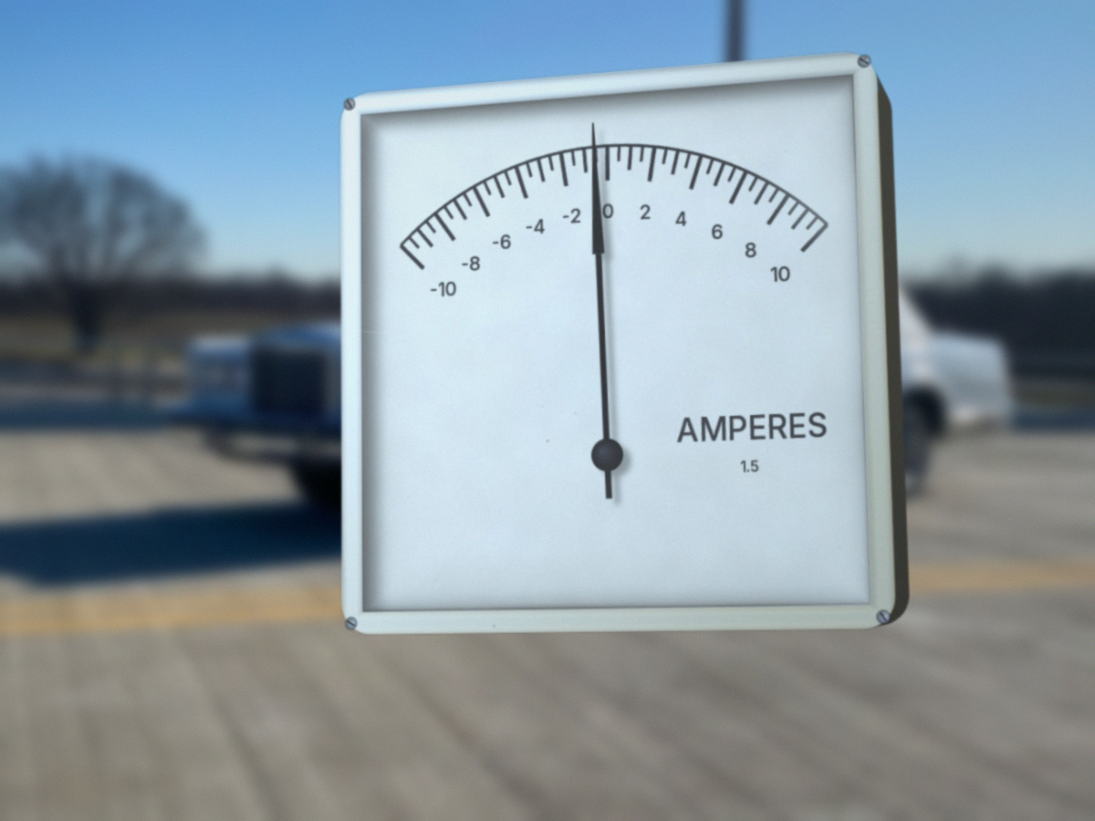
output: -0.5; A
